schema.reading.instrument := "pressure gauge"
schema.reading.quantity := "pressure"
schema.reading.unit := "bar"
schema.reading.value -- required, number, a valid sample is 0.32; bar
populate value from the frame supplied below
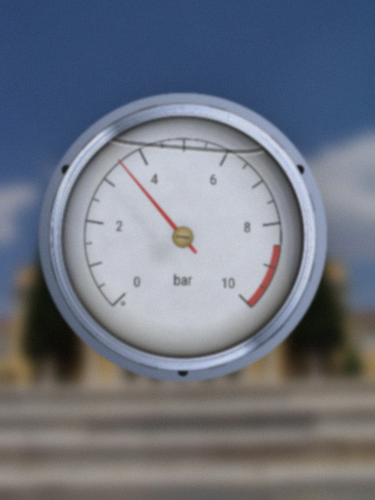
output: 3.5; bar
